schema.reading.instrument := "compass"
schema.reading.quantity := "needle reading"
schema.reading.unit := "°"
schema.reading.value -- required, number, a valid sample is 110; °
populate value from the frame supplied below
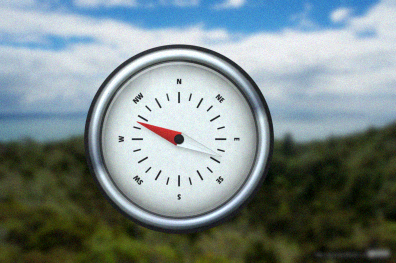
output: 292.5; °
